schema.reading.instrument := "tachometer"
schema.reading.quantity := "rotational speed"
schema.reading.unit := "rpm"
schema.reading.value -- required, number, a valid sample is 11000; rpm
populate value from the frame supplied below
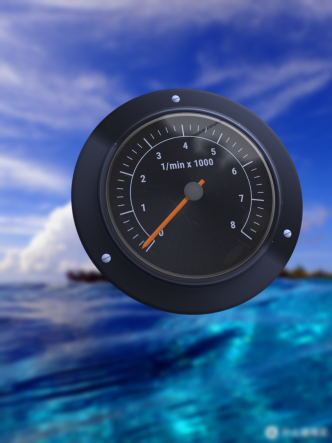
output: 100; rpm
